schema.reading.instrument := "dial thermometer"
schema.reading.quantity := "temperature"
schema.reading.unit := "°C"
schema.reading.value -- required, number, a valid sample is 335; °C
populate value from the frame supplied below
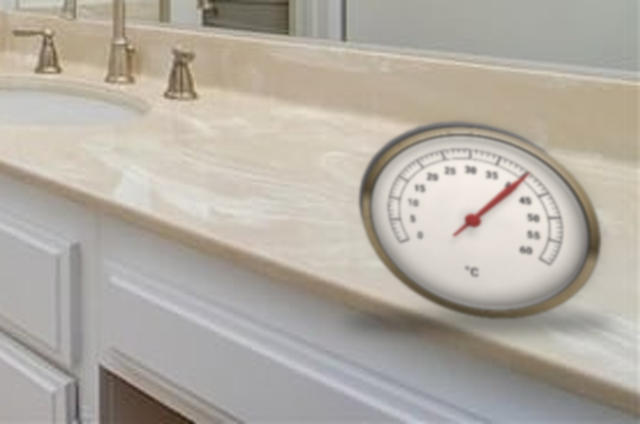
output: 40; °C
